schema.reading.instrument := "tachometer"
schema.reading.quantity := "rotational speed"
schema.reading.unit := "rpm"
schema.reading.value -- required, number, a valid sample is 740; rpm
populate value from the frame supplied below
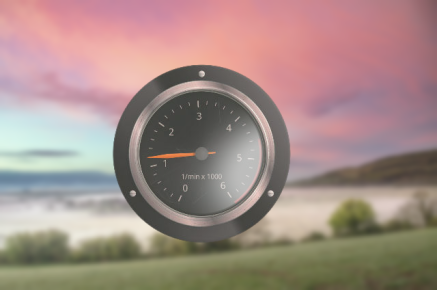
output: 1200; rpm
